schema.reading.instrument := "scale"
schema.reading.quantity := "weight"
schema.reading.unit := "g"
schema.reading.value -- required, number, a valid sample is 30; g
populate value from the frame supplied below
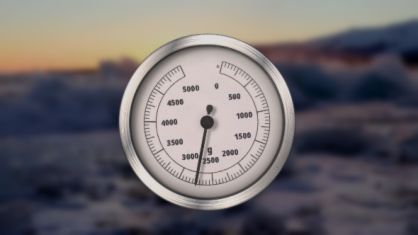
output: 2750; g
